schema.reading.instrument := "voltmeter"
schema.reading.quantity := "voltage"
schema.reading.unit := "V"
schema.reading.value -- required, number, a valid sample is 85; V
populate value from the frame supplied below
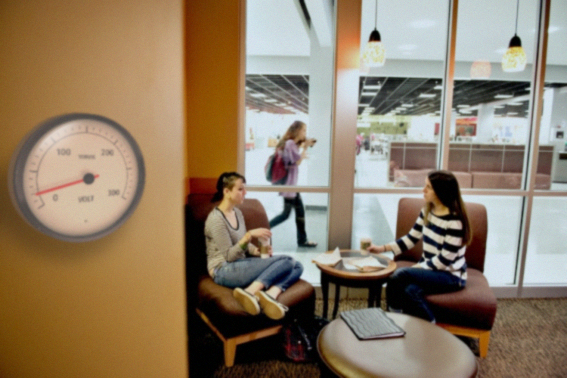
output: 20; V
